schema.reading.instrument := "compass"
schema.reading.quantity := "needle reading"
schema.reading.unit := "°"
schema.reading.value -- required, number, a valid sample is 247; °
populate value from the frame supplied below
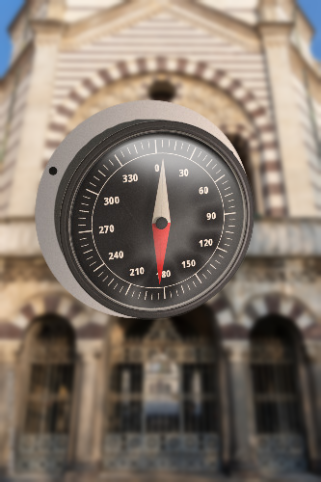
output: 185; °
